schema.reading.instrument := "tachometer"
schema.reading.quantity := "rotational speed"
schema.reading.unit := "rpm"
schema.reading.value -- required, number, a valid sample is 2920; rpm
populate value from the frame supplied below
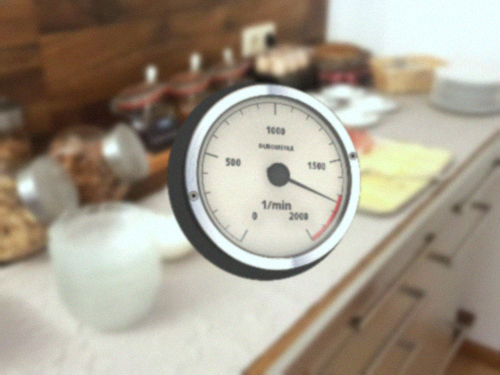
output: 1750; rpm
